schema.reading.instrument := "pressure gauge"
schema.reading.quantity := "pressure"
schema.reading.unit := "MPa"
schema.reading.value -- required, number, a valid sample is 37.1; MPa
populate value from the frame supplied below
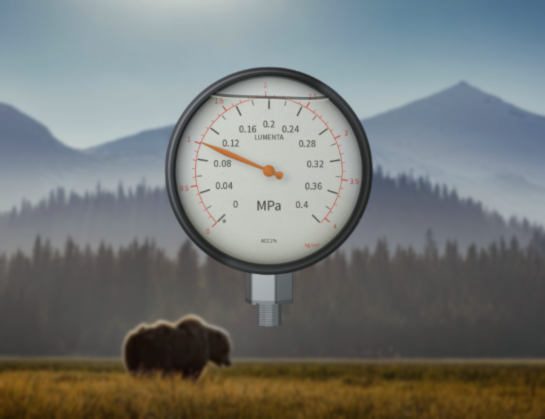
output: 0.1; MPa
